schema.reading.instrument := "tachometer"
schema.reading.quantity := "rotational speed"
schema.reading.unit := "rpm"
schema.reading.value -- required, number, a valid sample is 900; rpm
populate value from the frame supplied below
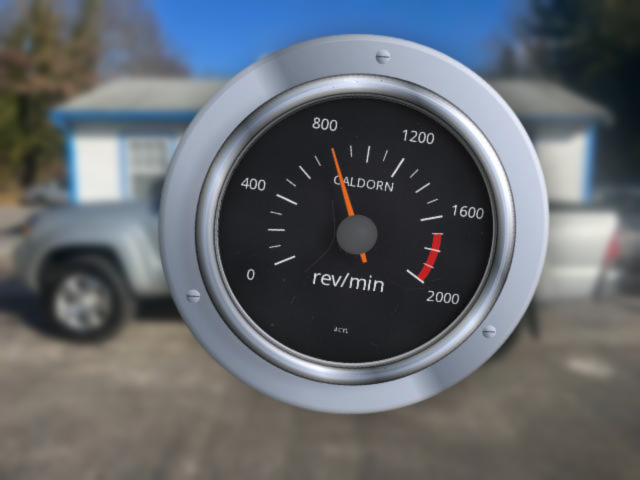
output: 800; rpm
